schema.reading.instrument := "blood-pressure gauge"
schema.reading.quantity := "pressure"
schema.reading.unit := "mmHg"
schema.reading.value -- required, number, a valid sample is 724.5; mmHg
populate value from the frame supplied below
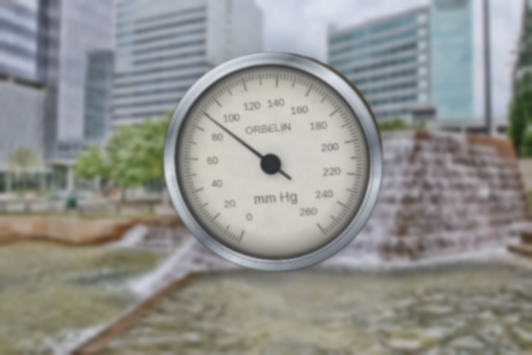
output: 90; mmHg
